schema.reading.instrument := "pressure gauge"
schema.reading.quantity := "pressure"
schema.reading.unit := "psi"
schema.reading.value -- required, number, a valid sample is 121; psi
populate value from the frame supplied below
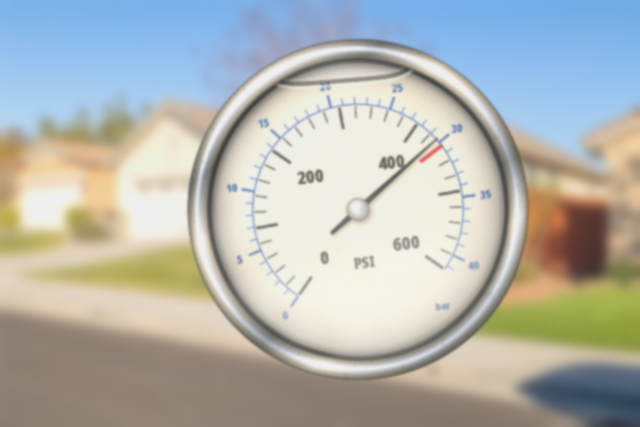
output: 430; psi
